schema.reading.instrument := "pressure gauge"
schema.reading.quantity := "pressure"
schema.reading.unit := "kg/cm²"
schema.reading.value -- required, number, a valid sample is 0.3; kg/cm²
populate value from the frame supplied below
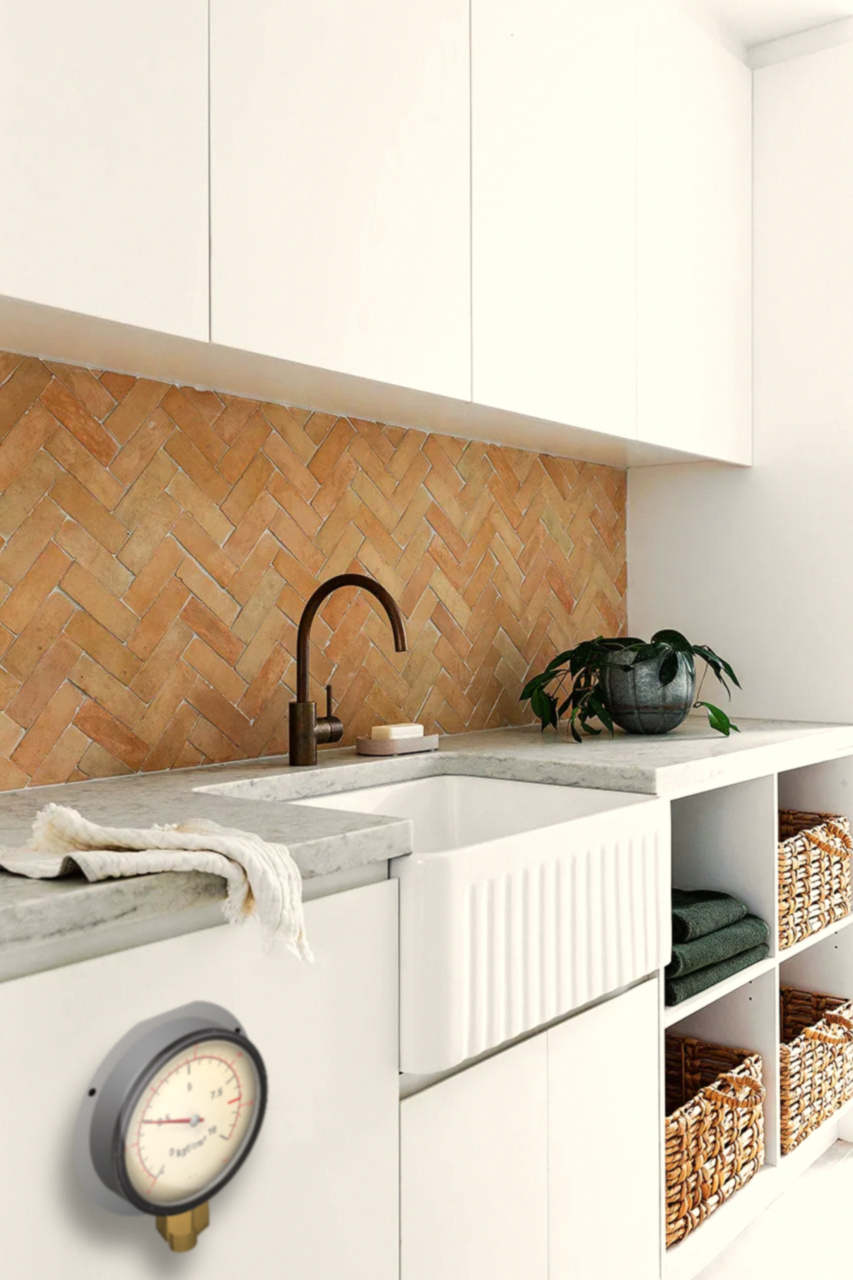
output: 2.5; kg/cm²
